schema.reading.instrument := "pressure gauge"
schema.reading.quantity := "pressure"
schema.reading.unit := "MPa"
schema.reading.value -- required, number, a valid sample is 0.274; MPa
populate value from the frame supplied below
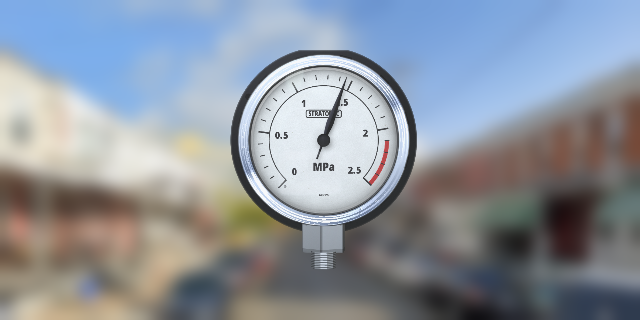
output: 1.45; MPa
